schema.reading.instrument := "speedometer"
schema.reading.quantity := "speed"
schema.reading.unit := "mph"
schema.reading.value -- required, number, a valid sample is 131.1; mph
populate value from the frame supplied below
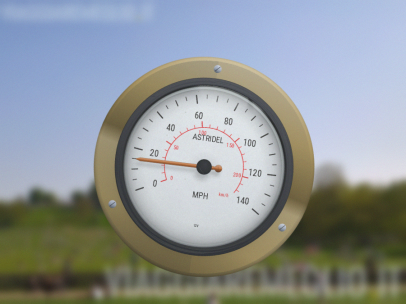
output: 15; mph
